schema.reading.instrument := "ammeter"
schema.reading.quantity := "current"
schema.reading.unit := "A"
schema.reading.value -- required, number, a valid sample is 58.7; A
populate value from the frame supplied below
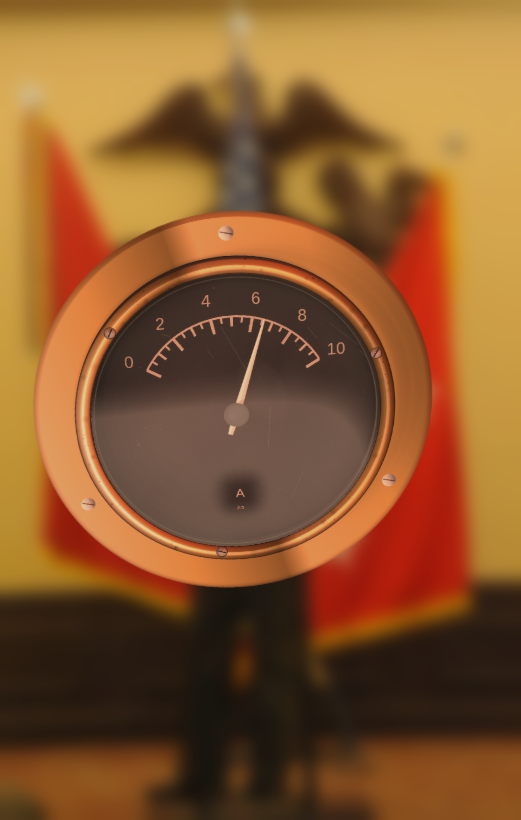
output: 6.5; A
